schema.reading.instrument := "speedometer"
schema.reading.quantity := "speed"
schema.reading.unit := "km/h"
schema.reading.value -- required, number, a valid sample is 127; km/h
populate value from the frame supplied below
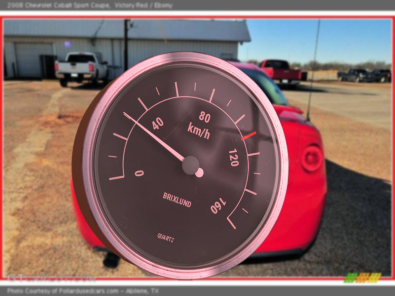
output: 30; km/h
